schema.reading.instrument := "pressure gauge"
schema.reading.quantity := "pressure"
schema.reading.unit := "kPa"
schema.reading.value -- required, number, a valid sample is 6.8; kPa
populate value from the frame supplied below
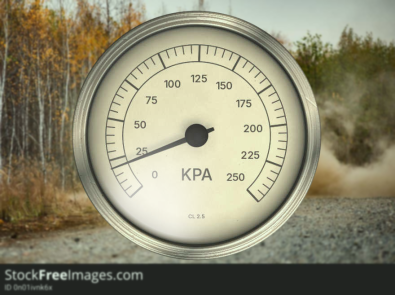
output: 20; kPa
